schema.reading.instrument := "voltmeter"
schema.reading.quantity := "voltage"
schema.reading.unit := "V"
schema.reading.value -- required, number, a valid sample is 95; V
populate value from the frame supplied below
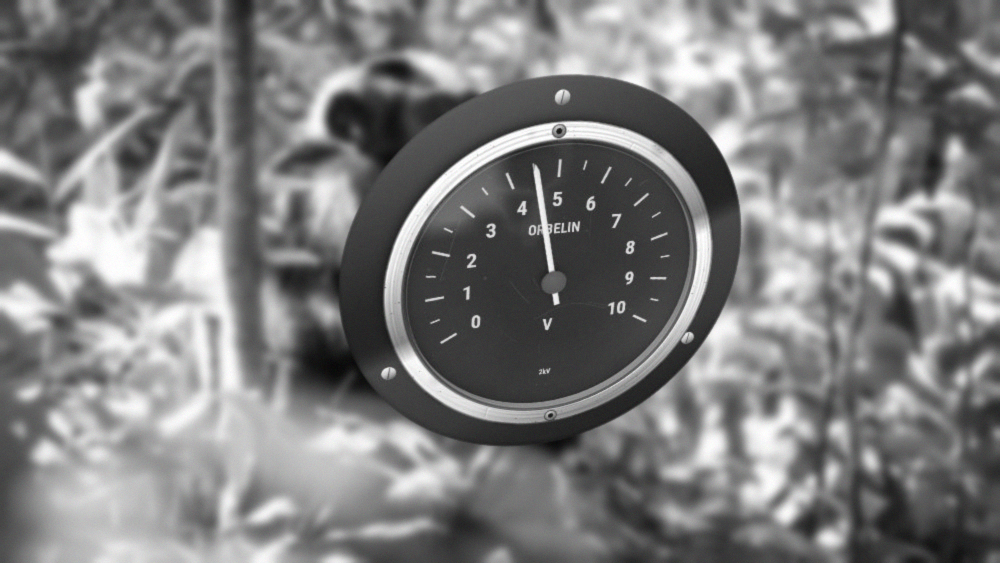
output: 4.5; V
